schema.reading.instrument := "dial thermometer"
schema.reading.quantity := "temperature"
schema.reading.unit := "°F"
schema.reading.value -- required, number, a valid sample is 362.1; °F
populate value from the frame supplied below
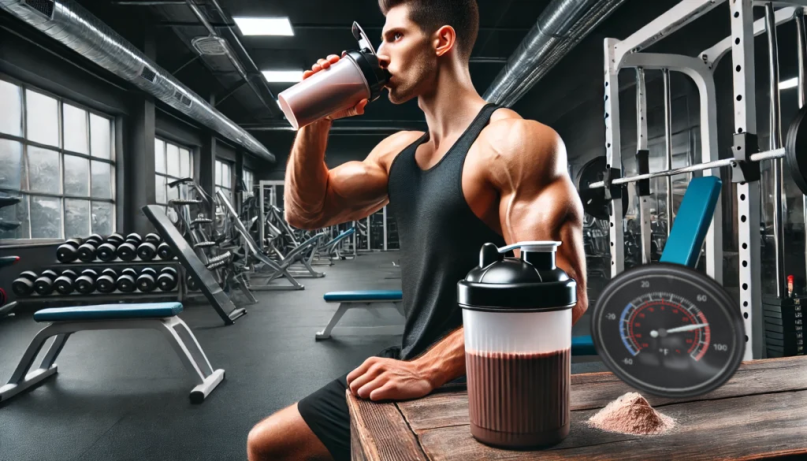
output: 80; °F
